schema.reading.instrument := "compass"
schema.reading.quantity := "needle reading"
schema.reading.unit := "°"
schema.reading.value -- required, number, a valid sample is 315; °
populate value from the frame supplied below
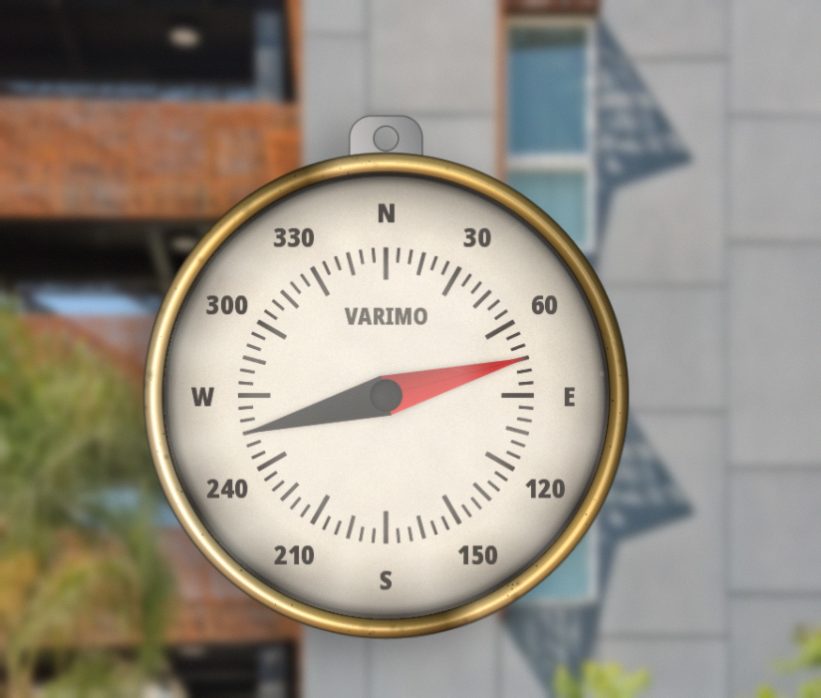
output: 75; °
